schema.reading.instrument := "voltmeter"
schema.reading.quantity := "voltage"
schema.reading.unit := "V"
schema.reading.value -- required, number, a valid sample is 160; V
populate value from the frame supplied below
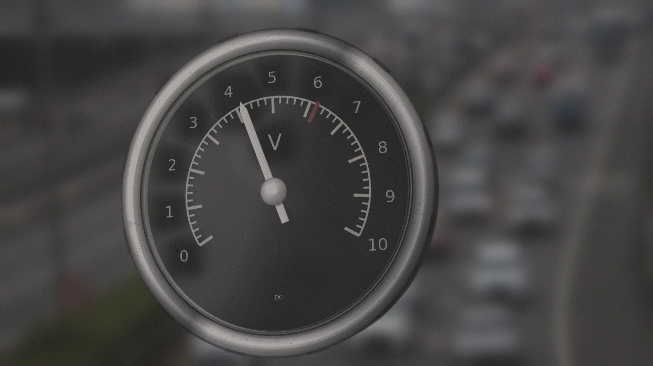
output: 4.2; V
